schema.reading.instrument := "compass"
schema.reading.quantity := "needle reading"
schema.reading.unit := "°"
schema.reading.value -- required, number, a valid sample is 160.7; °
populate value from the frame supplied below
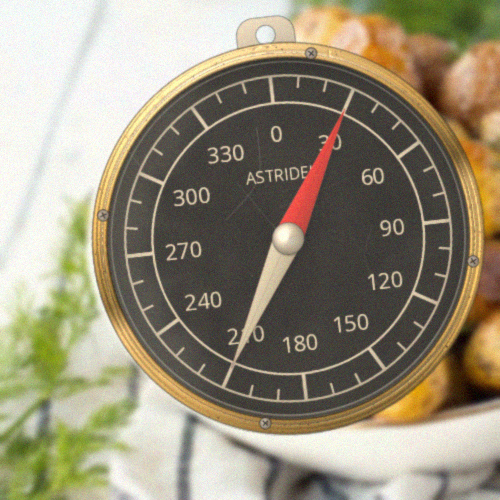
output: 30; °
